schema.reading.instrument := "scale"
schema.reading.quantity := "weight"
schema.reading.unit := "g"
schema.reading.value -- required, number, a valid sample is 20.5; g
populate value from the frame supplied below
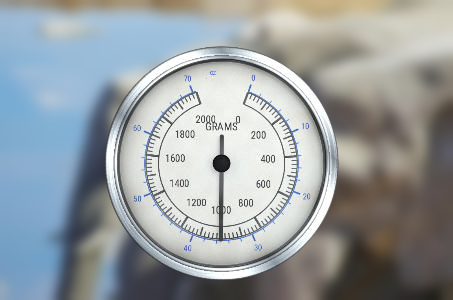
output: 1000; g
